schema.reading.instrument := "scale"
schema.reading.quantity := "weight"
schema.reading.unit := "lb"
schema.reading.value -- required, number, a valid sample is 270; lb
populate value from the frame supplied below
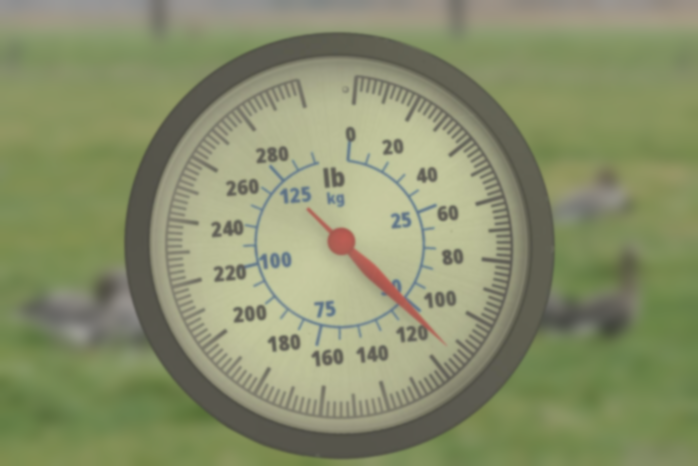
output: 114; lb
